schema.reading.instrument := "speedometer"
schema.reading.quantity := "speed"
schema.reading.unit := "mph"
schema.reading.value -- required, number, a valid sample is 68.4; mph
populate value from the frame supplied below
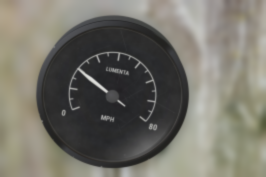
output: 20; mph
